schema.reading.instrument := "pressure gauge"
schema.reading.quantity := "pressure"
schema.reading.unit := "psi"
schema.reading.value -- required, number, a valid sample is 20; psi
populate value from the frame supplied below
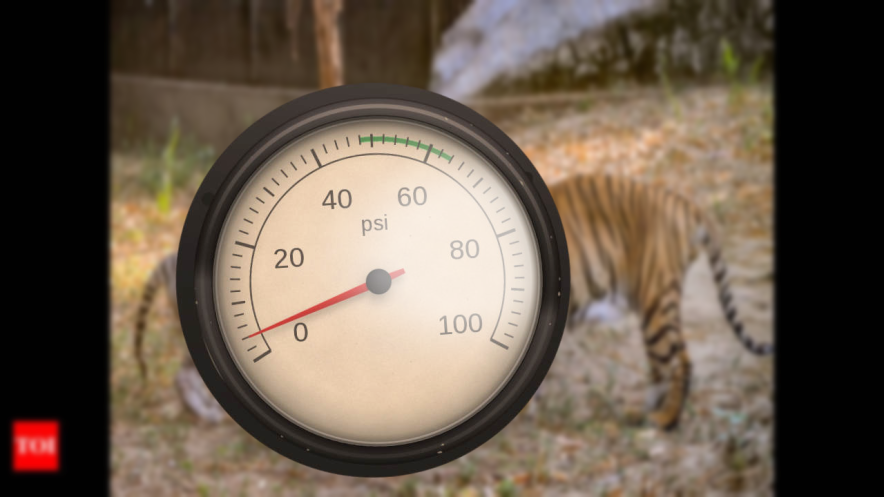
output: 4; psi
